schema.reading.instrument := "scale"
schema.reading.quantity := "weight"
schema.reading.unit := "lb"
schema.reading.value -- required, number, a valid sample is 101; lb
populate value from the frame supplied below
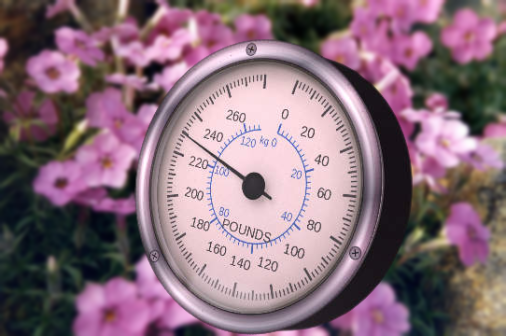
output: 230; lb
